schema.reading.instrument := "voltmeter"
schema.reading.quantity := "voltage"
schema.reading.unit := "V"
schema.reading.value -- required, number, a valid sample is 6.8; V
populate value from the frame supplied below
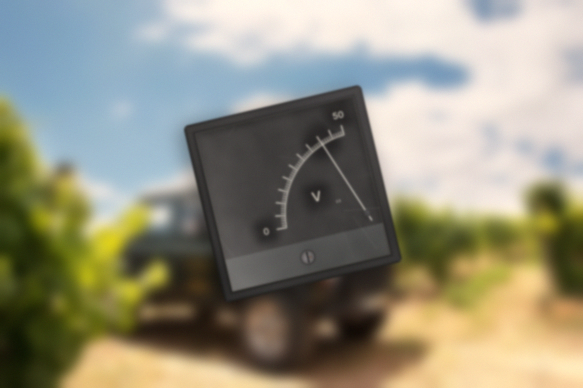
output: 40; V
